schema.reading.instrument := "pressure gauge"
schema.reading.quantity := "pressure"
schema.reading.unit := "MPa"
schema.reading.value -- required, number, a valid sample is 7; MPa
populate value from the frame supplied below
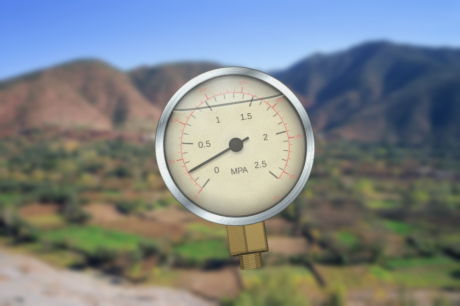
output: 0.2; MPa
